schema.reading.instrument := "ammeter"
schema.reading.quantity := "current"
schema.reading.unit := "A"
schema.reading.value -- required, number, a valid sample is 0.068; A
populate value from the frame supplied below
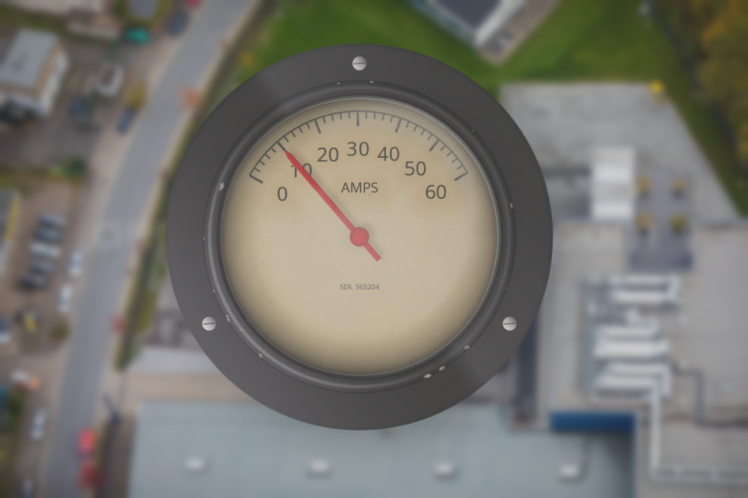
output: 10; A
